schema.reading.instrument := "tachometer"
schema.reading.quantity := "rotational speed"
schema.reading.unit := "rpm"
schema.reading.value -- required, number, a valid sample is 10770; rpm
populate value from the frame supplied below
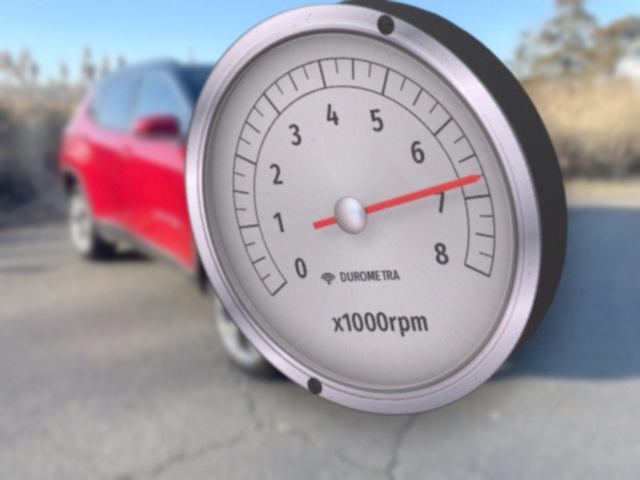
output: 6750; rpm
